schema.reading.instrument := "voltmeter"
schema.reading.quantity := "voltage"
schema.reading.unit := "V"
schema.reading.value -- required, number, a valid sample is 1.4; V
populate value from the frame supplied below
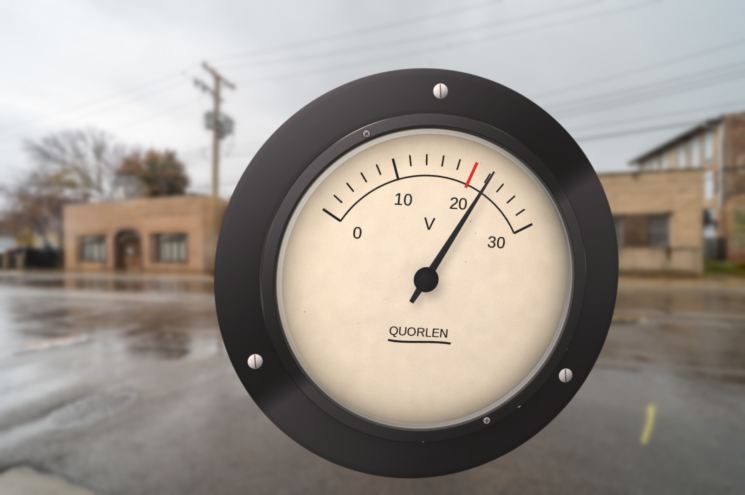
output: 22; V
